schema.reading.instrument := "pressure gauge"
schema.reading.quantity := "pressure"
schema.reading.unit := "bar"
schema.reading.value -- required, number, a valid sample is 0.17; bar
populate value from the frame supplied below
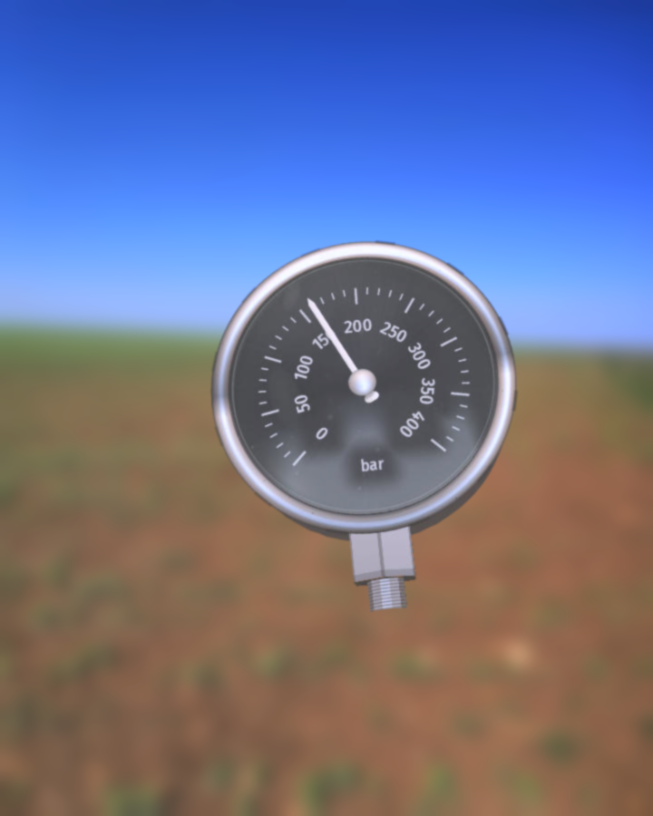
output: 160; bar
